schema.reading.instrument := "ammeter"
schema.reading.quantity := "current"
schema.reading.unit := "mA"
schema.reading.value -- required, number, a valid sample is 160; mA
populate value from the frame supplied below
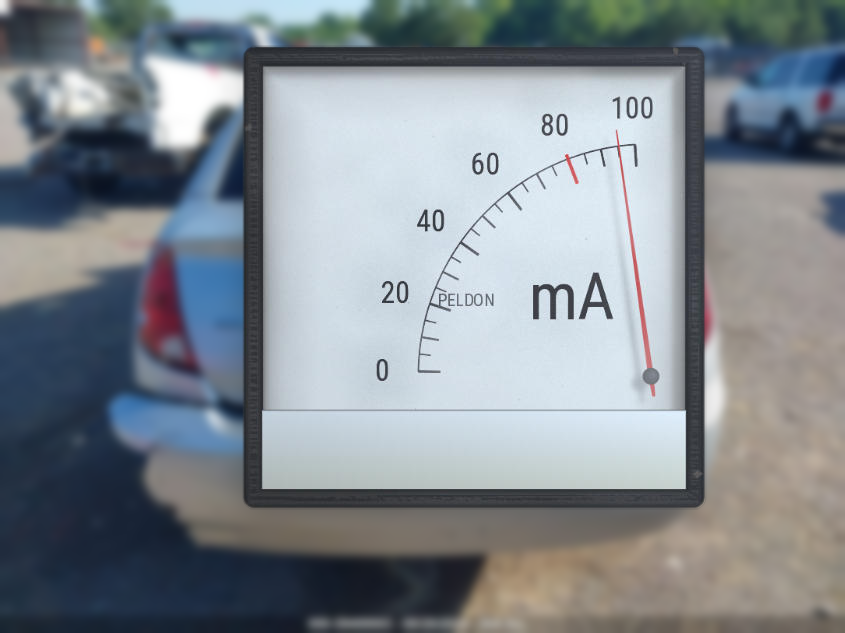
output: 95; mA
